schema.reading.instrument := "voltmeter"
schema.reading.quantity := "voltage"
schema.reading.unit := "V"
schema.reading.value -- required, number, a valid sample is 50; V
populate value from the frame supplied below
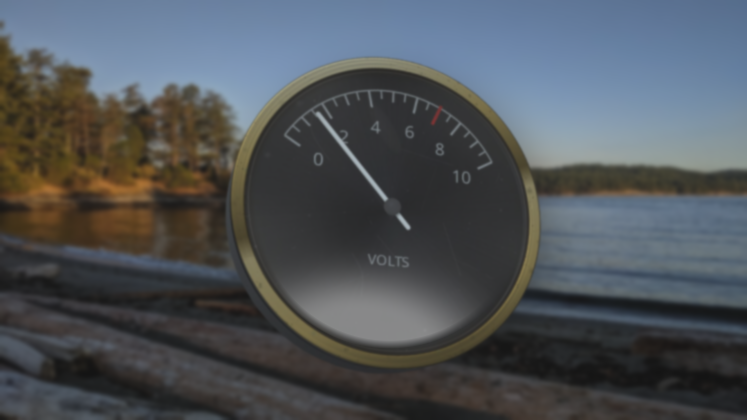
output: 1.5; V
